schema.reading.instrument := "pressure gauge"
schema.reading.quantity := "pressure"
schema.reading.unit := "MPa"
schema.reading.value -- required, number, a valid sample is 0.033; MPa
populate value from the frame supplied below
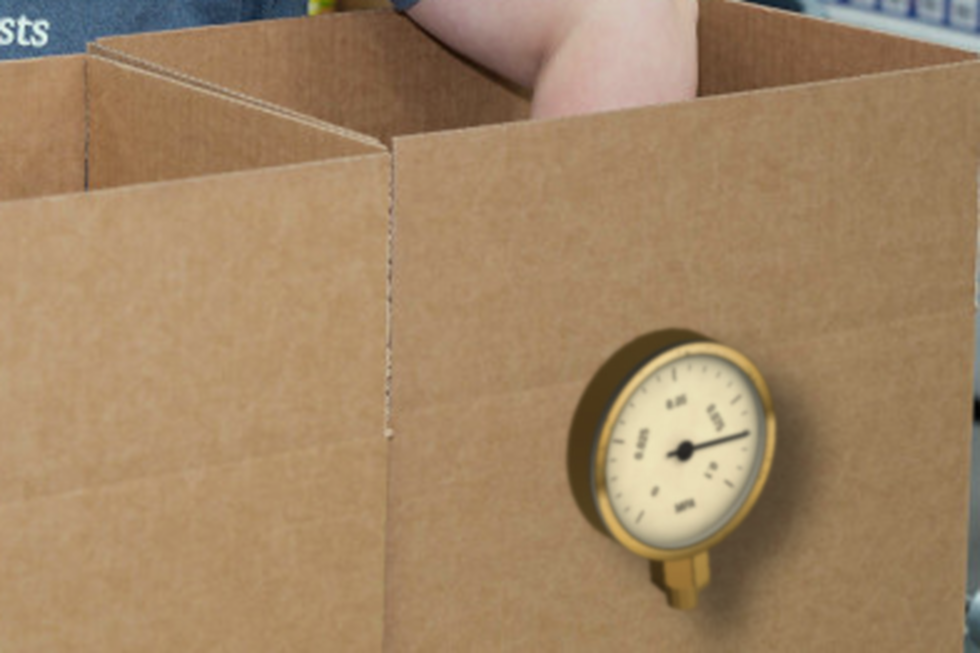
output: 0.085; MPa
